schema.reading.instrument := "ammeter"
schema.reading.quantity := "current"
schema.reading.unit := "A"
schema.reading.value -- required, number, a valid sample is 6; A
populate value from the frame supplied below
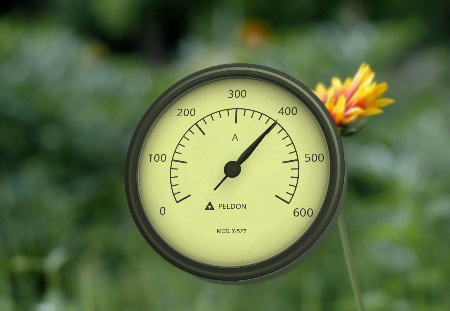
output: 400; A
